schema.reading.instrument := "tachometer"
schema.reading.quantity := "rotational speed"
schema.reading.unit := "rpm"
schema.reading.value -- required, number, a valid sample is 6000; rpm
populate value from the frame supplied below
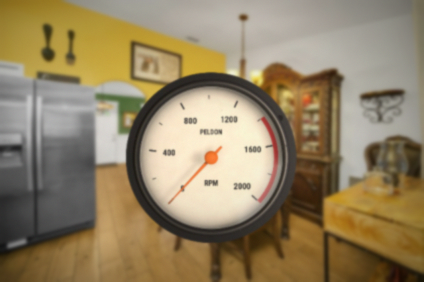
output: 0; rpm
